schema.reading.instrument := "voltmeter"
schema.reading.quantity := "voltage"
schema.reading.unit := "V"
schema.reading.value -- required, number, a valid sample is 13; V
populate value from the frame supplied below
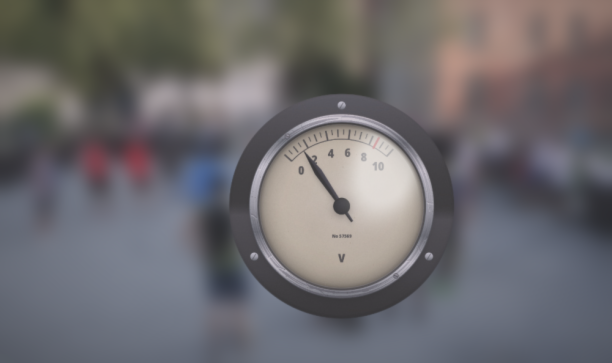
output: 1.5; V
